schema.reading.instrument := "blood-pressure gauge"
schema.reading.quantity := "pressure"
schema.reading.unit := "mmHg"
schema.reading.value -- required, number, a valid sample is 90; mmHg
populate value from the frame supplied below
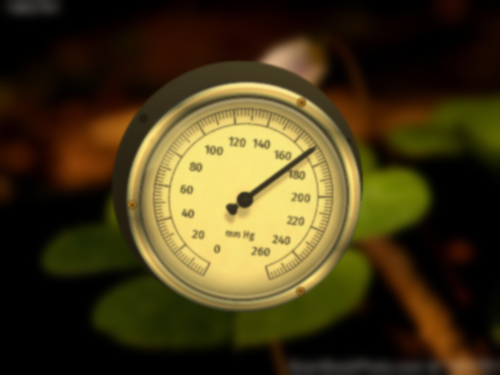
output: 170; mmHg
